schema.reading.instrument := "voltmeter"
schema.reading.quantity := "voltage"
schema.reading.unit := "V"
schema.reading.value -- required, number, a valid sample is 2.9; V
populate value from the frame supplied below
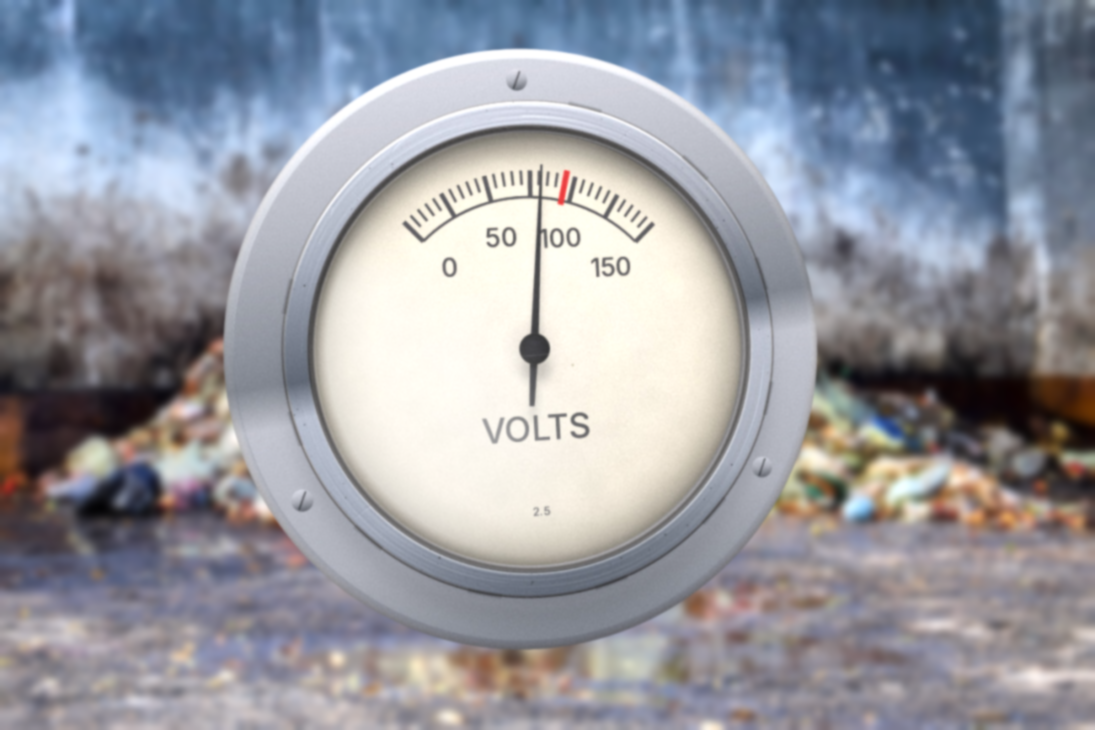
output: 80; V
